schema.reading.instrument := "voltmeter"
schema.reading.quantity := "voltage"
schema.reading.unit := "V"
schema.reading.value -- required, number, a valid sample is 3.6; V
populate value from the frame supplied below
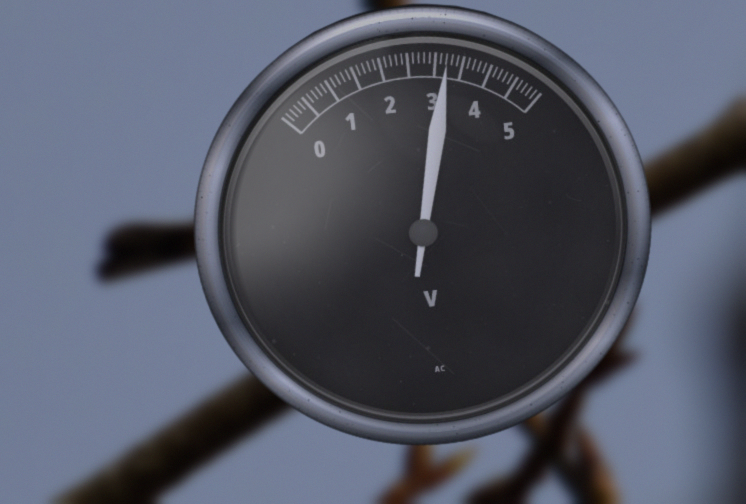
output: 3.2; V
